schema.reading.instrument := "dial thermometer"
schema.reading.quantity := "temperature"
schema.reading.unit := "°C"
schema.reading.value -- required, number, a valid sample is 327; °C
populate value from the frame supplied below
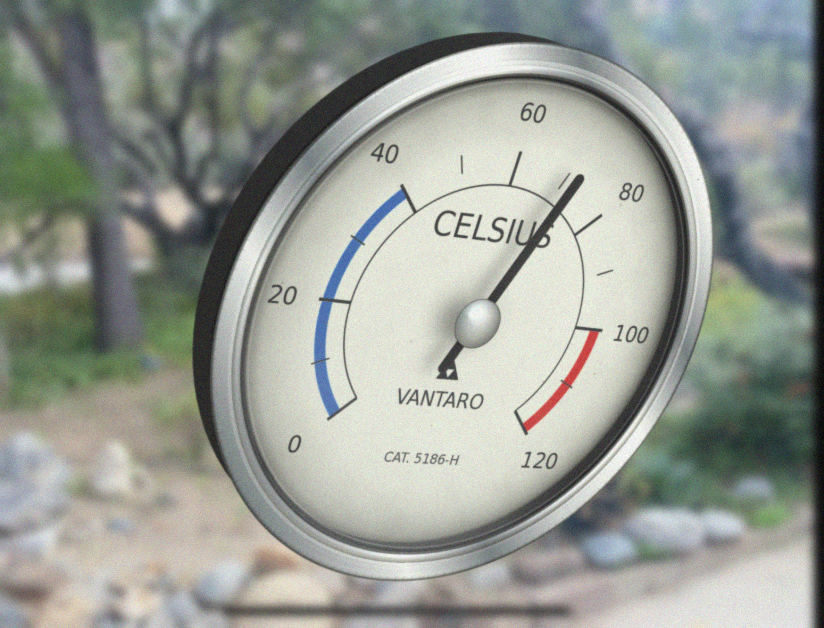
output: 70; °C
